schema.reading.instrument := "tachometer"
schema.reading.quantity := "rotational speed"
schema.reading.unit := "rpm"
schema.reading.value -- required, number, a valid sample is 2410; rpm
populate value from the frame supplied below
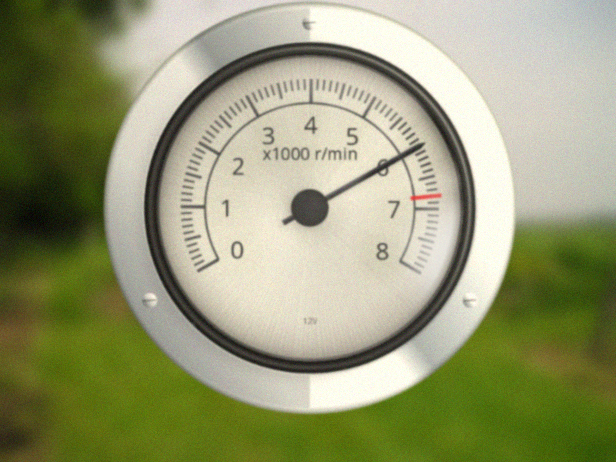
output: 6000; rpm
